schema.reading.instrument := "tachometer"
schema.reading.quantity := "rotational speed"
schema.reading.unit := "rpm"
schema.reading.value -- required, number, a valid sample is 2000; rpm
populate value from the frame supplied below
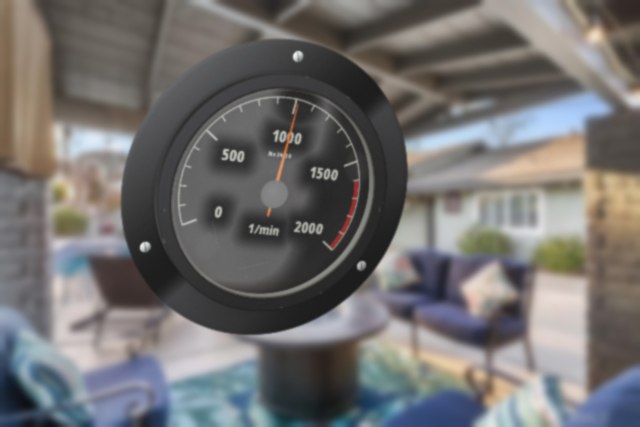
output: 1000; rpm
